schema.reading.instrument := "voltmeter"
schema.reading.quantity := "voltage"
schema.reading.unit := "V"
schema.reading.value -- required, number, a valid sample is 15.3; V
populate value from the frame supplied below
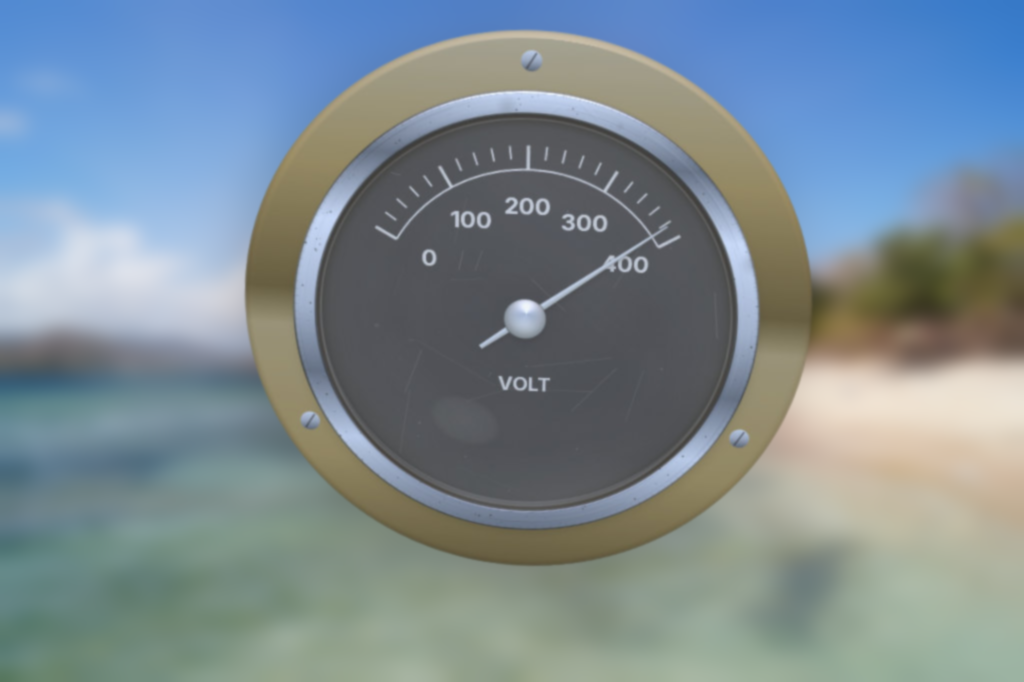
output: 380; V
